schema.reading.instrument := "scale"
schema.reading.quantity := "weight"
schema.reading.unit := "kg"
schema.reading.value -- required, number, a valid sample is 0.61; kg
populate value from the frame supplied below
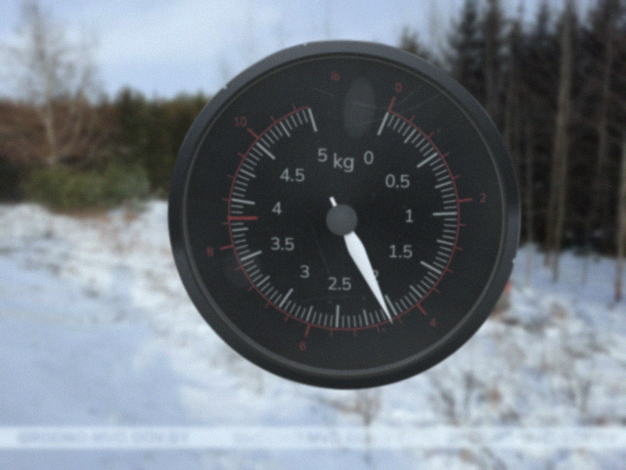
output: 2.05; kg
